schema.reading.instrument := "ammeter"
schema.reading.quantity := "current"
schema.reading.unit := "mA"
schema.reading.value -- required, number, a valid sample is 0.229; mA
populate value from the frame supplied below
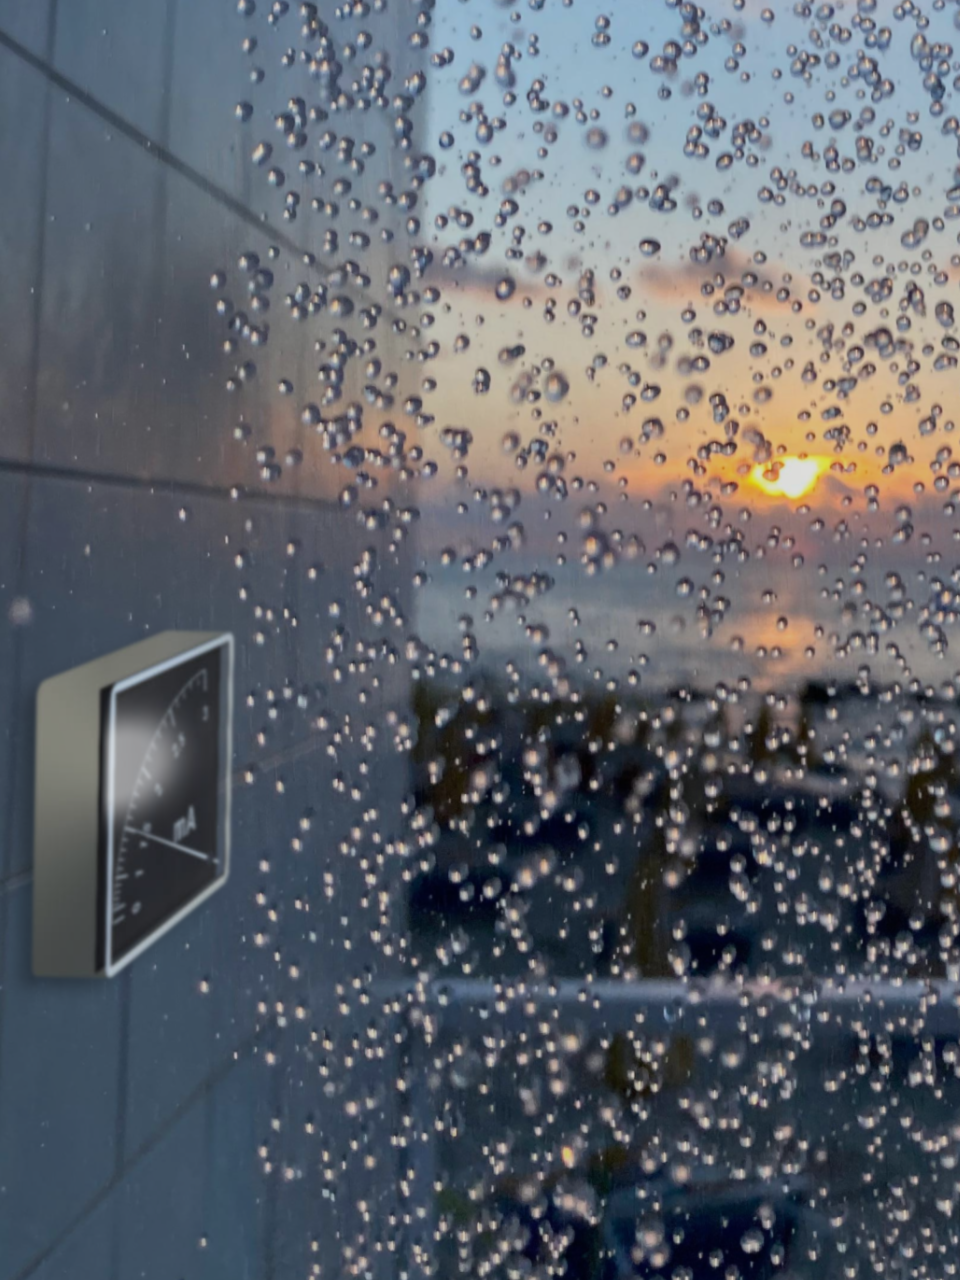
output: 1.5; mA
